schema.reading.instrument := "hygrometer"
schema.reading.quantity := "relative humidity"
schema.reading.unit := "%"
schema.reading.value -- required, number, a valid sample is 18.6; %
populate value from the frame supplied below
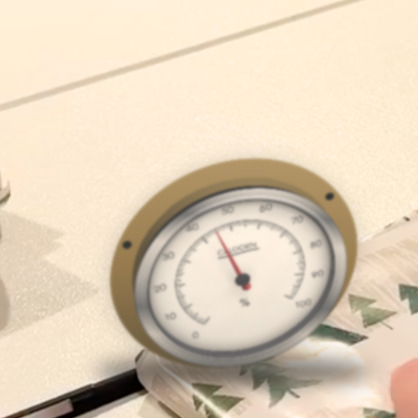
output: 45; %
